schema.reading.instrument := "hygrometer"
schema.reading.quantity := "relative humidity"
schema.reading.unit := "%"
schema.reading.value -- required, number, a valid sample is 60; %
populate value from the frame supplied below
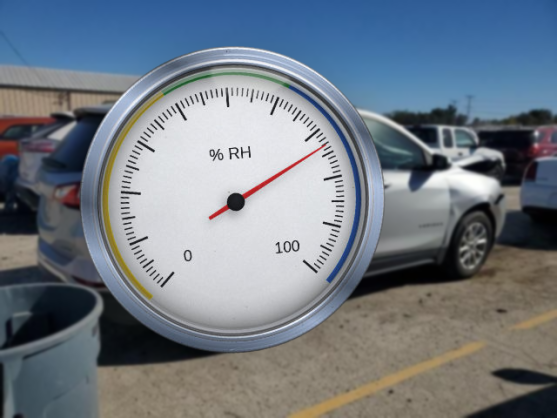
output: 73; %
